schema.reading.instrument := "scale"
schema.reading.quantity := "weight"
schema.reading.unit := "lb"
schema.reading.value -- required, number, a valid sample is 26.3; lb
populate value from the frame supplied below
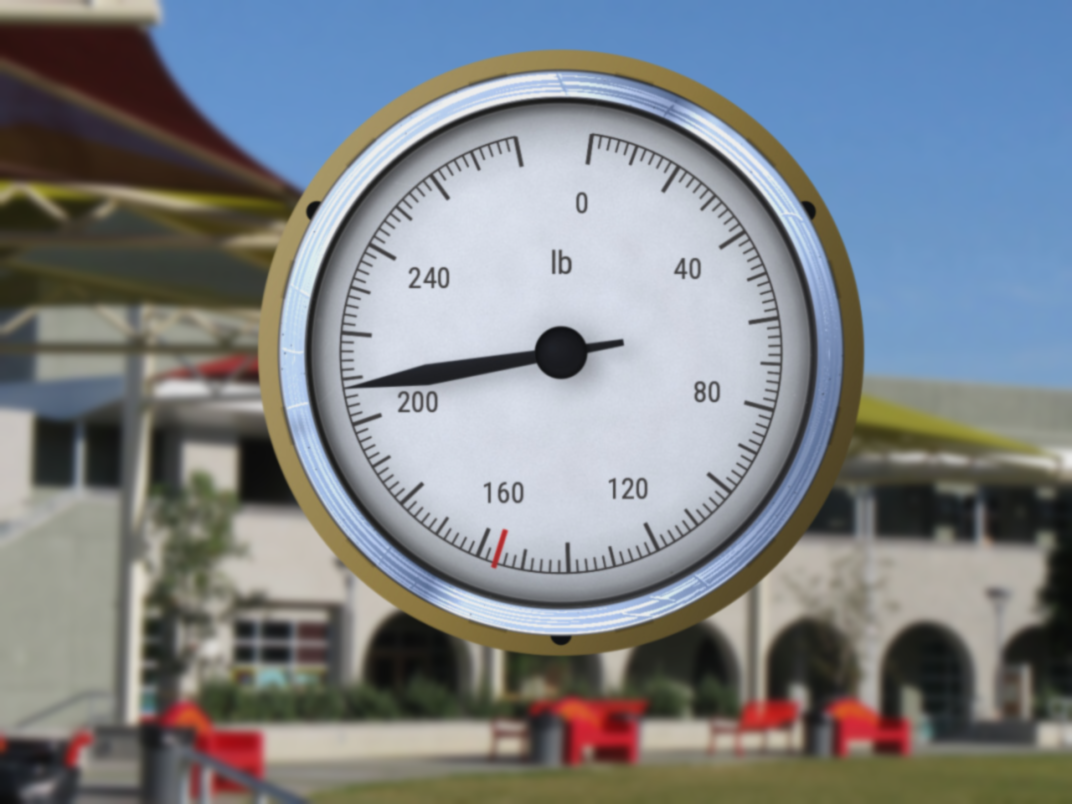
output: 208; lb
